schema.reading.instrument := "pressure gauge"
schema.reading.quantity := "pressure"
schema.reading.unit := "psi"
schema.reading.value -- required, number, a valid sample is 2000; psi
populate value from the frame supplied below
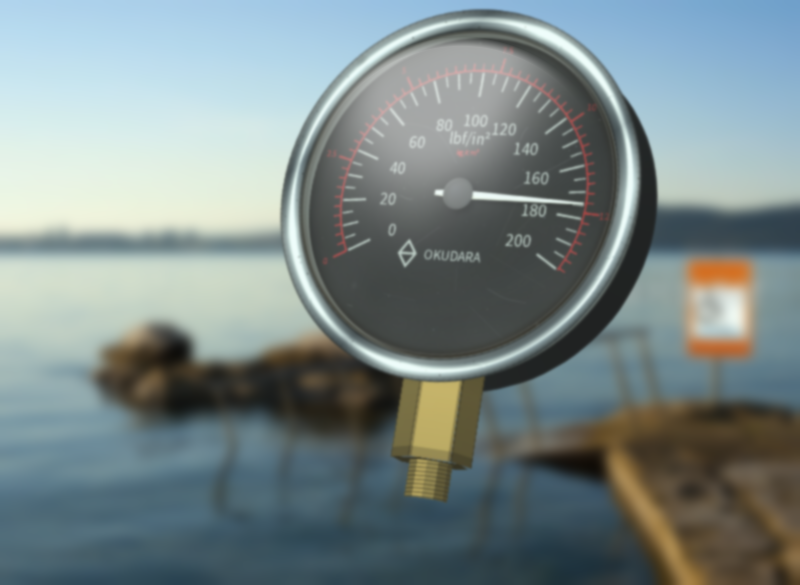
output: 175; psi
